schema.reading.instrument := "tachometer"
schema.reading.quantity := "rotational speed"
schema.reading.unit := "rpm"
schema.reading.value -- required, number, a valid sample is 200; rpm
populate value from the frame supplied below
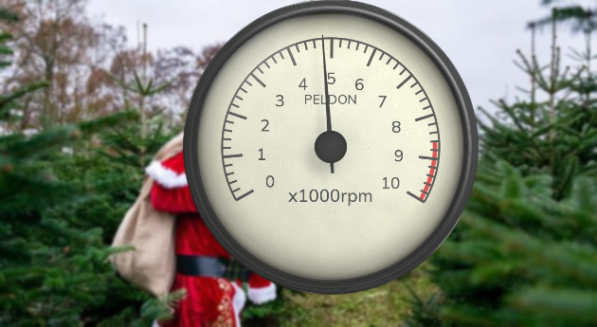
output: 4800; rpm
